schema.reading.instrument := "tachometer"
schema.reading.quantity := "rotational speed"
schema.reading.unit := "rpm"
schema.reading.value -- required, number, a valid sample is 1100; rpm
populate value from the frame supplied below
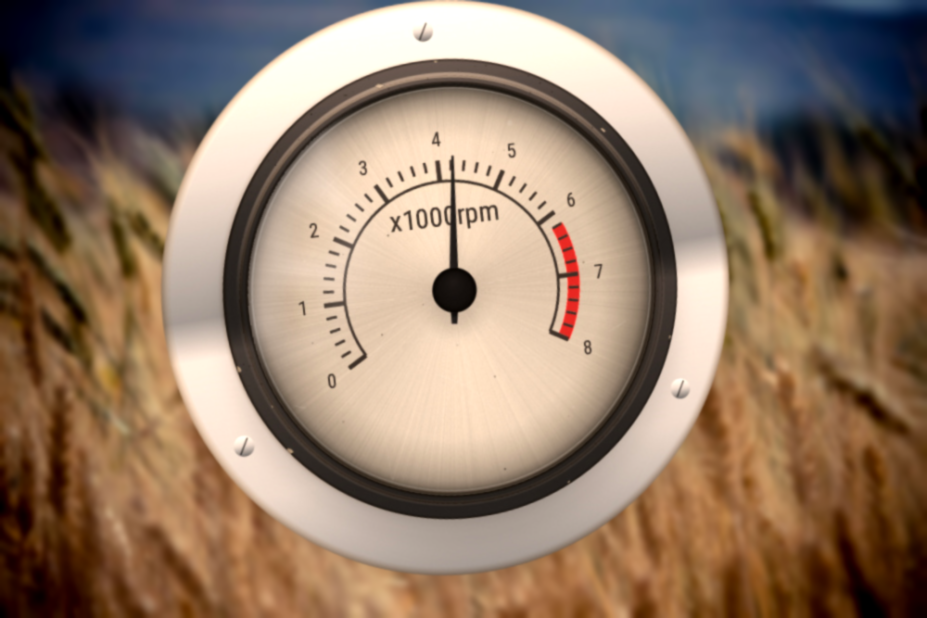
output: 4200; rpm
